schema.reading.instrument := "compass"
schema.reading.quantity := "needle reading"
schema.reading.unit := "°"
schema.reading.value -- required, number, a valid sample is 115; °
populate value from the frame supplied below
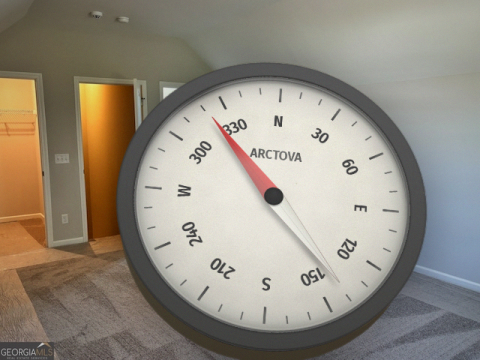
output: 320; °
